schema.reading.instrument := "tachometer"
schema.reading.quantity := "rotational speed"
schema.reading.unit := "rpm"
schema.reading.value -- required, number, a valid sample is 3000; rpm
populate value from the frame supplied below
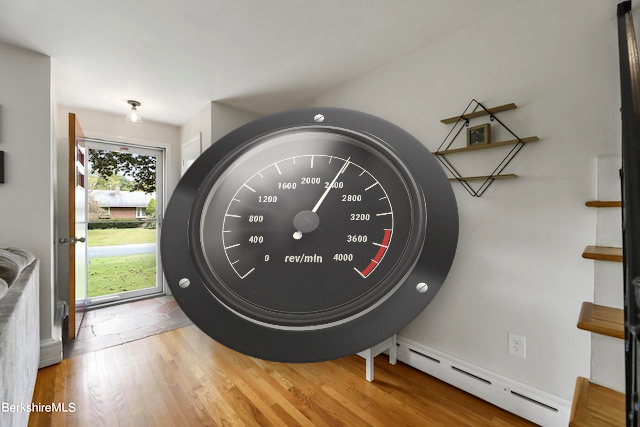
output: 2400; rpm
